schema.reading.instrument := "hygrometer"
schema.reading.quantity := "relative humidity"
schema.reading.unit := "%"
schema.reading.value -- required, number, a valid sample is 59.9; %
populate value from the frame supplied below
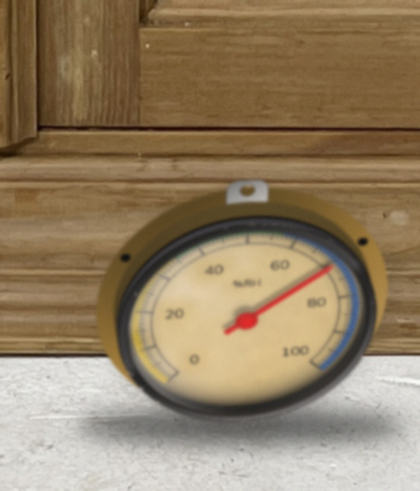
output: 70; %
